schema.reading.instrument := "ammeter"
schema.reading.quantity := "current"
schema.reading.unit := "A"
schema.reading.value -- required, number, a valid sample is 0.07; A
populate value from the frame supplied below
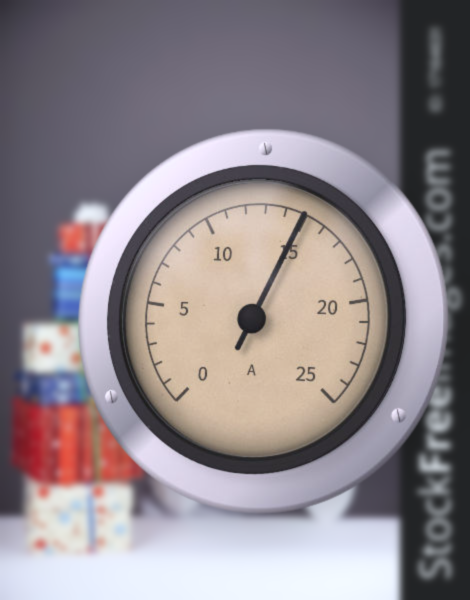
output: 15; A
